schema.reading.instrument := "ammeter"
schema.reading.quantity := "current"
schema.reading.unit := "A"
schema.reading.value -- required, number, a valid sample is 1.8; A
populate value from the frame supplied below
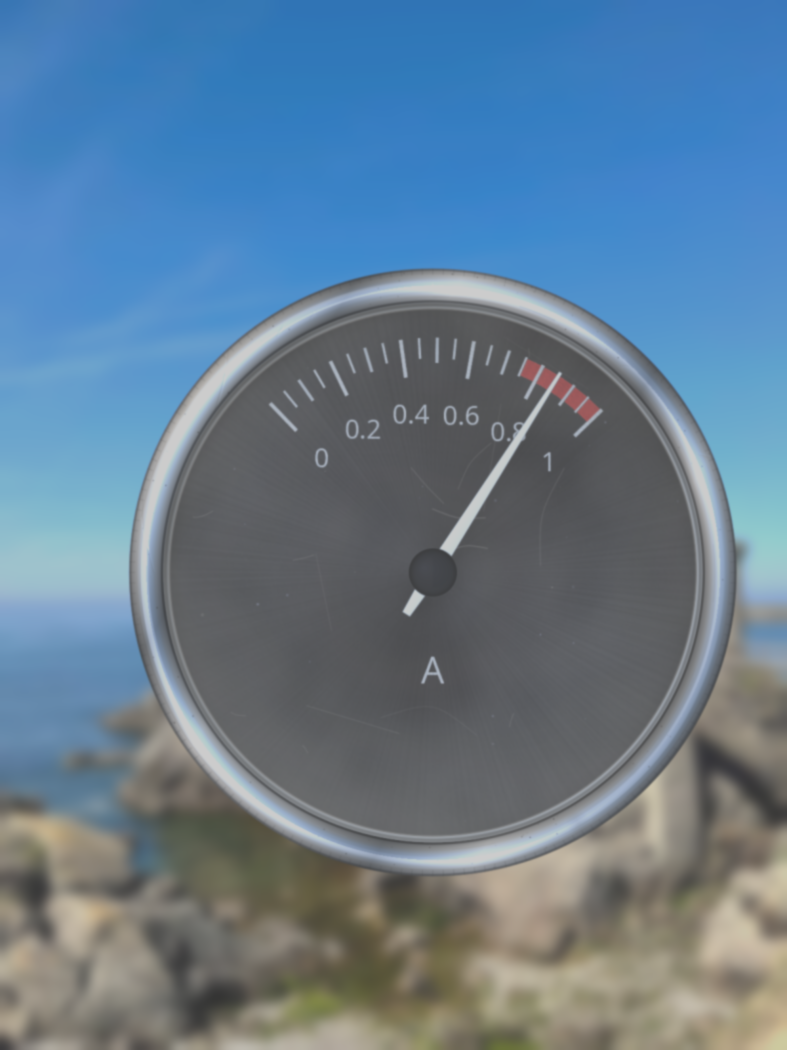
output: 0.85; A
